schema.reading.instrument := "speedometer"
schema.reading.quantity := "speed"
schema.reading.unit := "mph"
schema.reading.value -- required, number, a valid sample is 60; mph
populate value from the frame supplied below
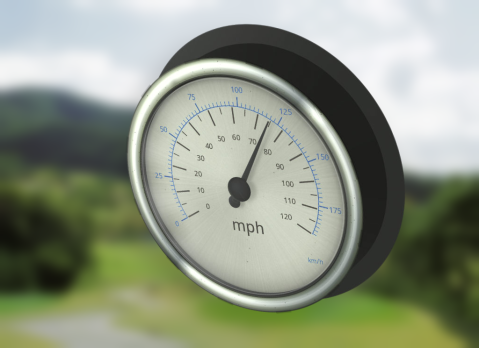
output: 75; mph
